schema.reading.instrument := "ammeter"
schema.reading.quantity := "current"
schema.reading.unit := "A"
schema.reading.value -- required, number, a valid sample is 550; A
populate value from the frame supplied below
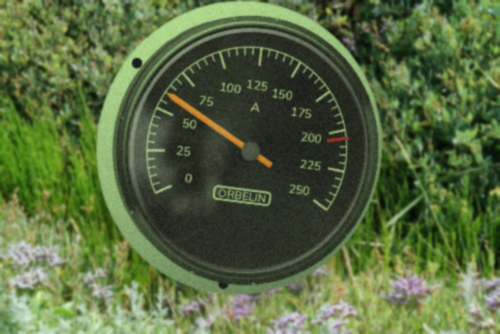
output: 60; A
